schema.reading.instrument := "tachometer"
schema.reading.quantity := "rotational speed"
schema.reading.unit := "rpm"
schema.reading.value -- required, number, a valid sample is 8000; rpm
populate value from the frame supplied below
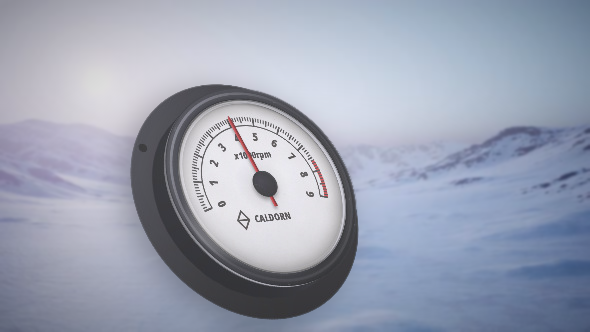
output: 4000; rpm
